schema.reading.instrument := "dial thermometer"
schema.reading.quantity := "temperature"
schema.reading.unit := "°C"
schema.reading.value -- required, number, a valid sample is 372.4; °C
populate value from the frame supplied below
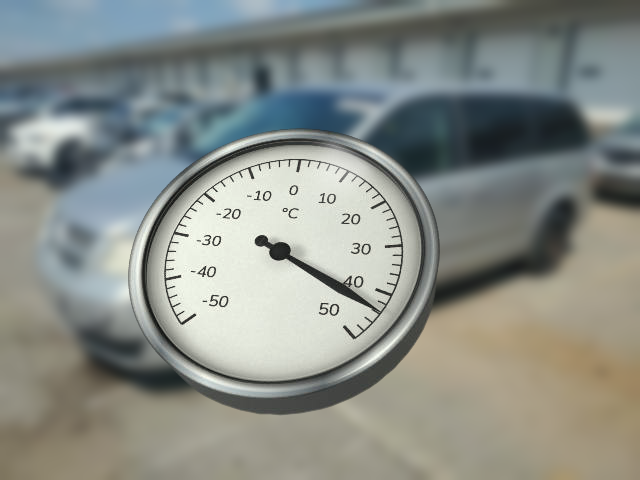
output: 44; °C
